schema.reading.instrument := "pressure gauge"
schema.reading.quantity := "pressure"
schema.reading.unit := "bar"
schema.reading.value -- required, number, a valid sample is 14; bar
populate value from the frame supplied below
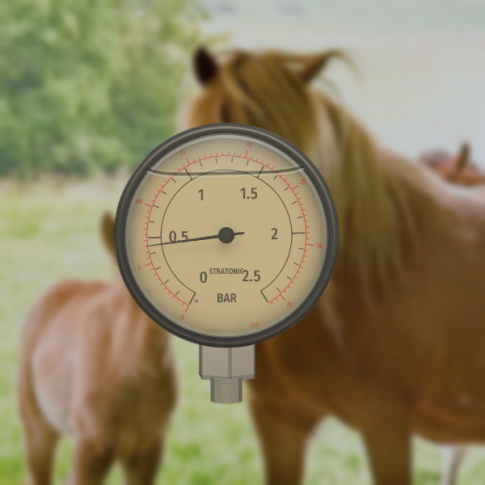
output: 0.45; bar
